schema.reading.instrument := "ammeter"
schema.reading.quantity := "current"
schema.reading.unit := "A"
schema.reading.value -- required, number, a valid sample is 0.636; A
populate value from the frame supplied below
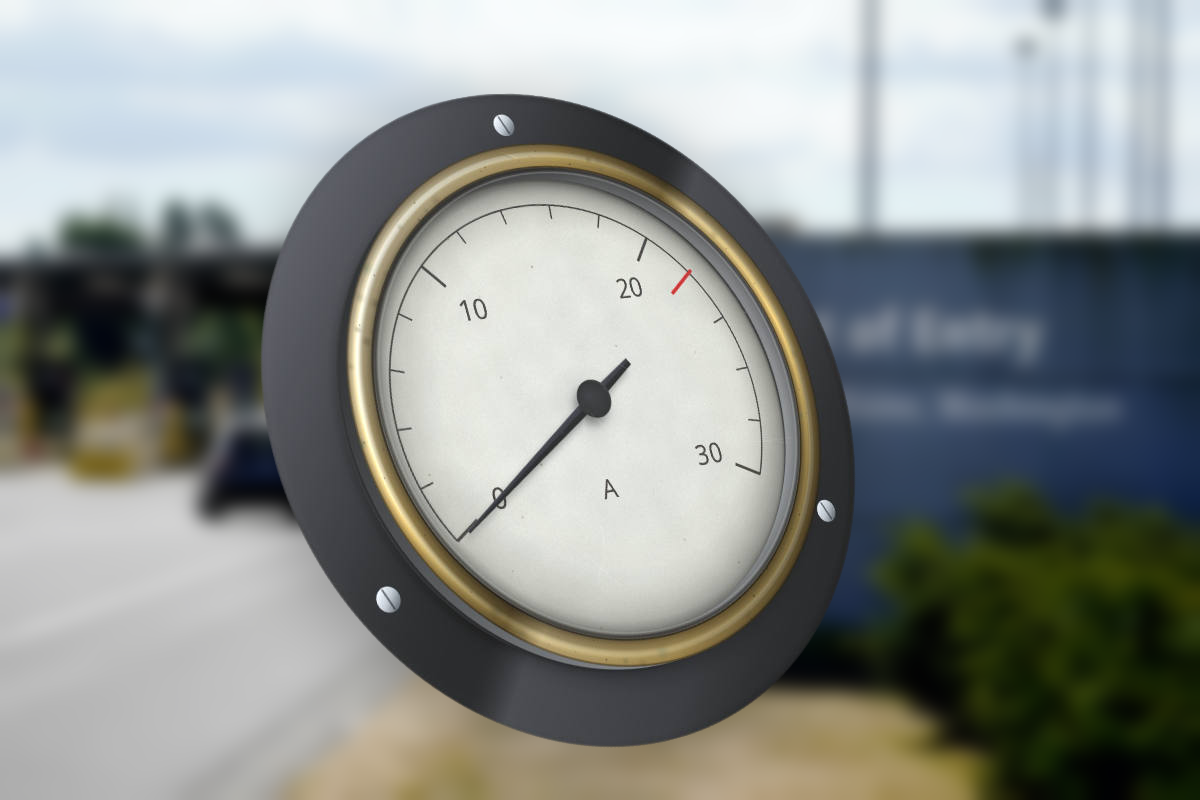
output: 0; A
